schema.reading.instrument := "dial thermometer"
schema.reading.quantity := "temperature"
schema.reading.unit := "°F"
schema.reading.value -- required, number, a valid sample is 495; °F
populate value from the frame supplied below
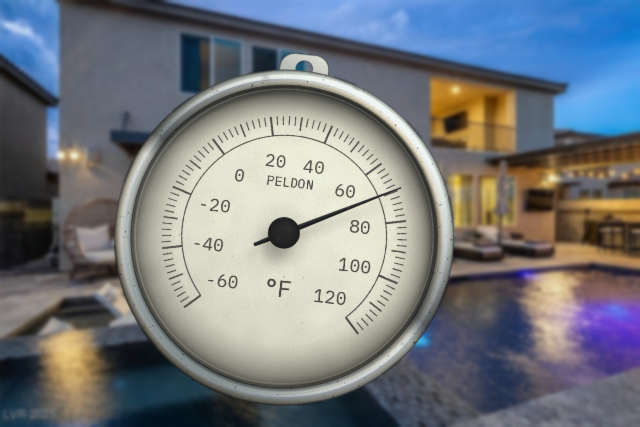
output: 70; °F
